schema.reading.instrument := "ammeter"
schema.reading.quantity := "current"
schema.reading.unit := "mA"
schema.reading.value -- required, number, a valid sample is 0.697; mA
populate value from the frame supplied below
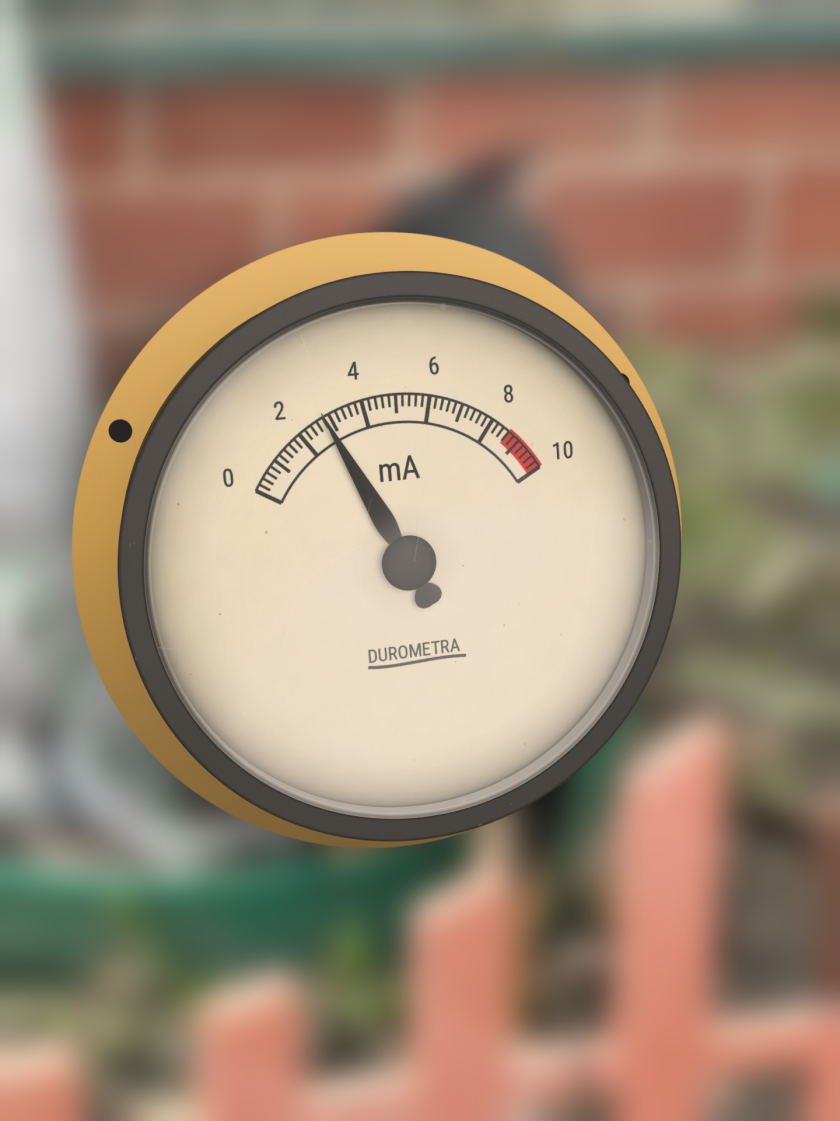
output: 2.8; mA
